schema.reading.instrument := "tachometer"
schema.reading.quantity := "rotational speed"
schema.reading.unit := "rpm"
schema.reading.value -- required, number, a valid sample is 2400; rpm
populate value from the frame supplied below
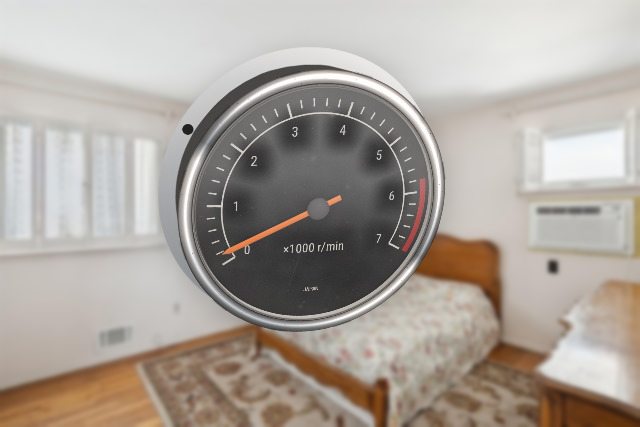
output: 200; rpm
